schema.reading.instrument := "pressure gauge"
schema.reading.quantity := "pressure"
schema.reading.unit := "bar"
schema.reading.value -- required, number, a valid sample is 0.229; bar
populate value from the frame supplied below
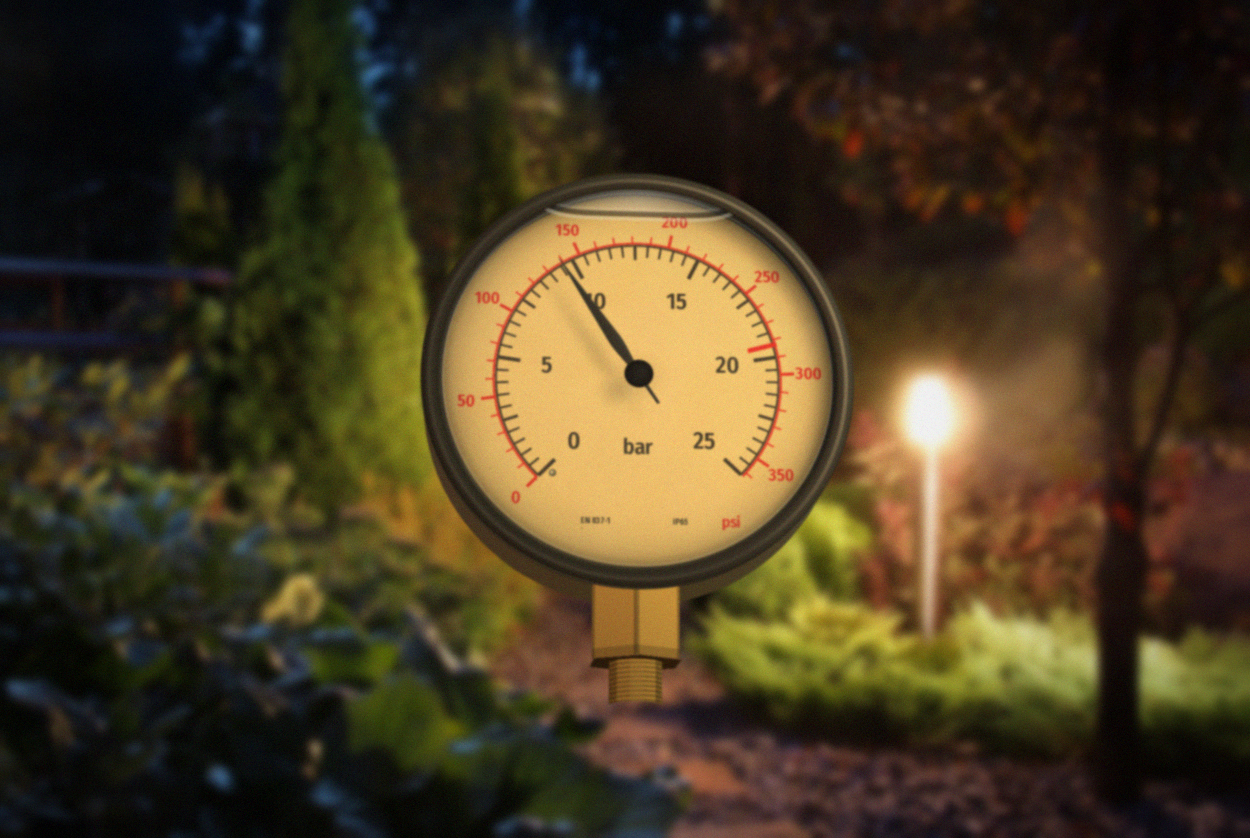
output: 9.5; bar
